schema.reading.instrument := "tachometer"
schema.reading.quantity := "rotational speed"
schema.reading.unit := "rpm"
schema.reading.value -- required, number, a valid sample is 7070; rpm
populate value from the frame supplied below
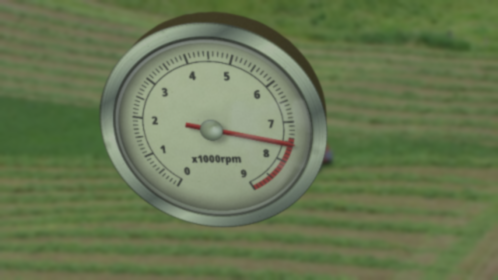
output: 7500; rpm
